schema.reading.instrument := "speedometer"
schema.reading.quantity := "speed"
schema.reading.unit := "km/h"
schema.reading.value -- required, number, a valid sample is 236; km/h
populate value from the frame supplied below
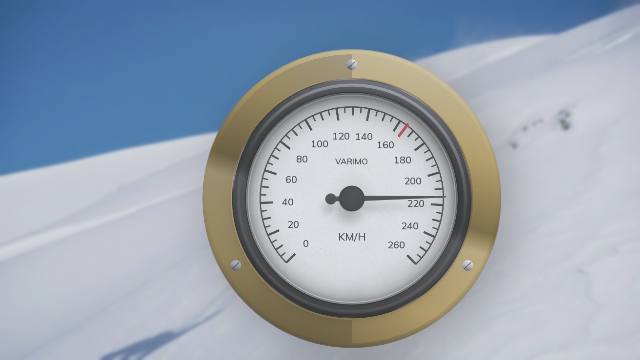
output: 215; km/h
